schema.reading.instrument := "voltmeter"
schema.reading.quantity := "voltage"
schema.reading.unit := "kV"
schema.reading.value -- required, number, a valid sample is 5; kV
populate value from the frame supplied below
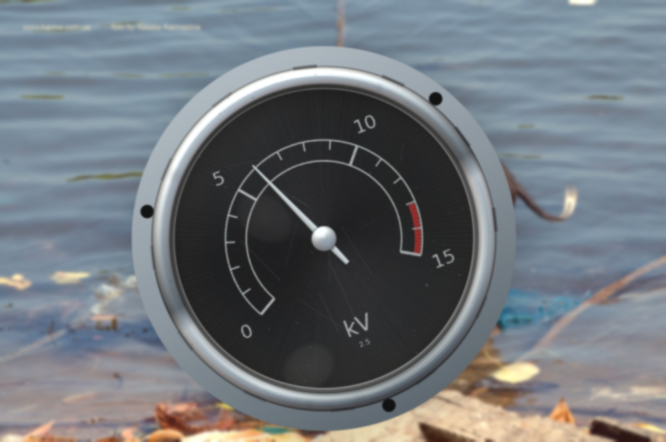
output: 6; kV
